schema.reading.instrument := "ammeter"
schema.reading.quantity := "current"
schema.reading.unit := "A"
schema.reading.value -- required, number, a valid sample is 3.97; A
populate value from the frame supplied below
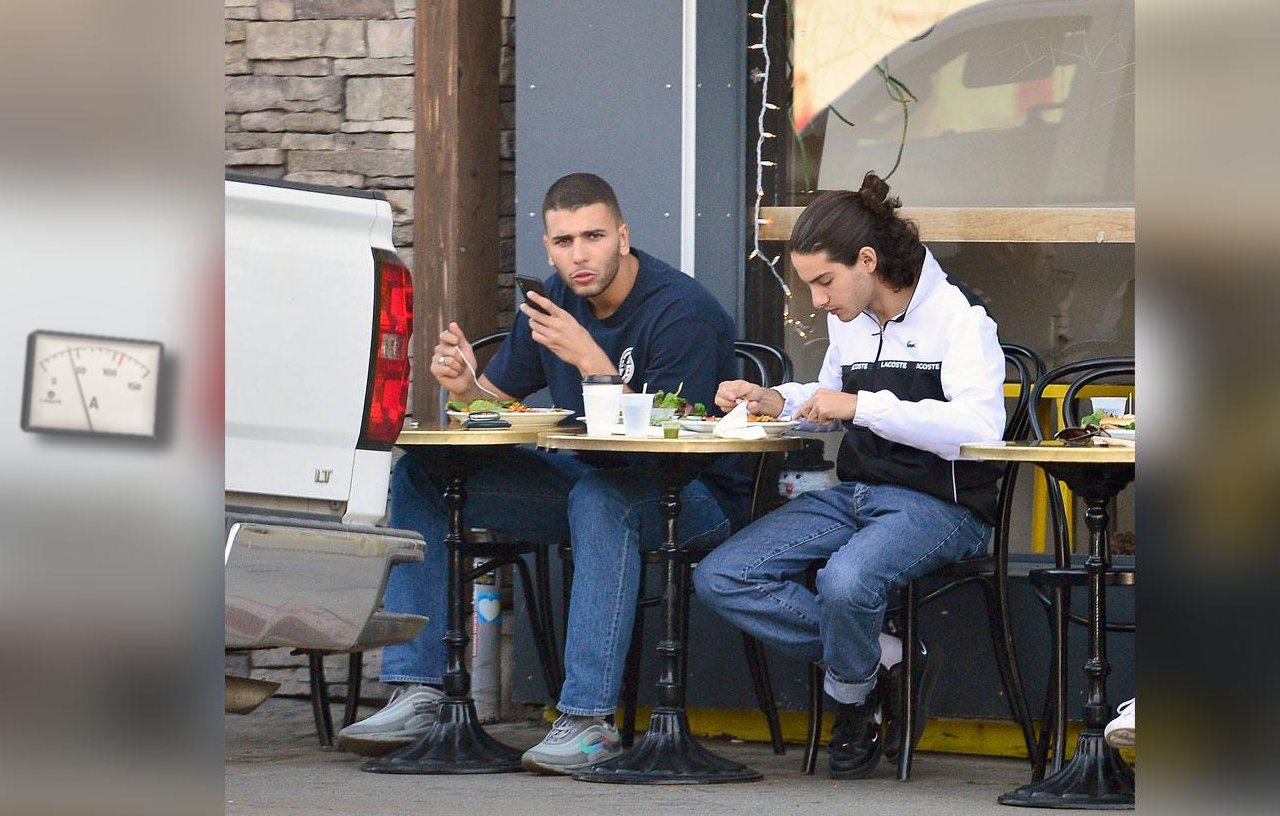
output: 40; A
